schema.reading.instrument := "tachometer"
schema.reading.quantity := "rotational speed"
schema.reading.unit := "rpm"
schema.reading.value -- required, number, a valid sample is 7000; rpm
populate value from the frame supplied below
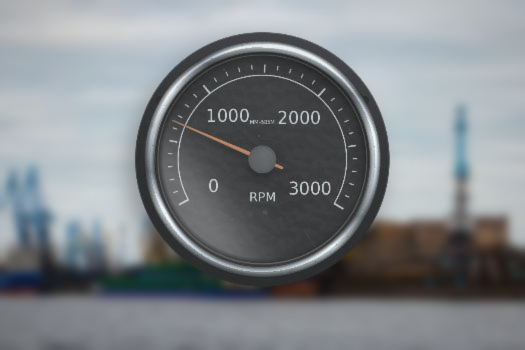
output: 650; rpm
